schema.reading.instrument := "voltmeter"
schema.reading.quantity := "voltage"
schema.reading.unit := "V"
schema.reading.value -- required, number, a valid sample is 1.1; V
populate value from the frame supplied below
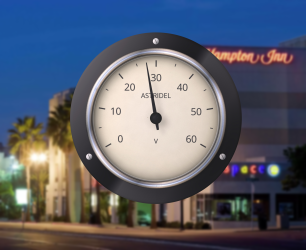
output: 27.5; V
